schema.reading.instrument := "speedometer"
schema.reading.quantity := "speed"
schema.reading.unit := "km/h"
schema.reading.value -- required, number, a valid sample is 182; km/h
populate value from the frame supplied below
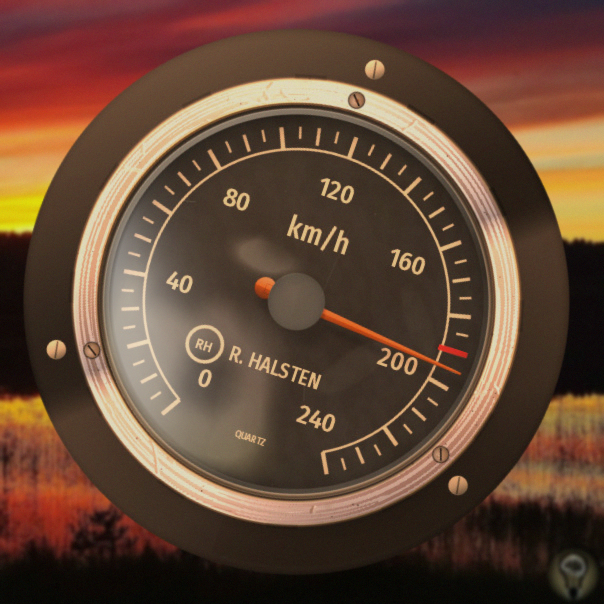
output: 195; km/h
